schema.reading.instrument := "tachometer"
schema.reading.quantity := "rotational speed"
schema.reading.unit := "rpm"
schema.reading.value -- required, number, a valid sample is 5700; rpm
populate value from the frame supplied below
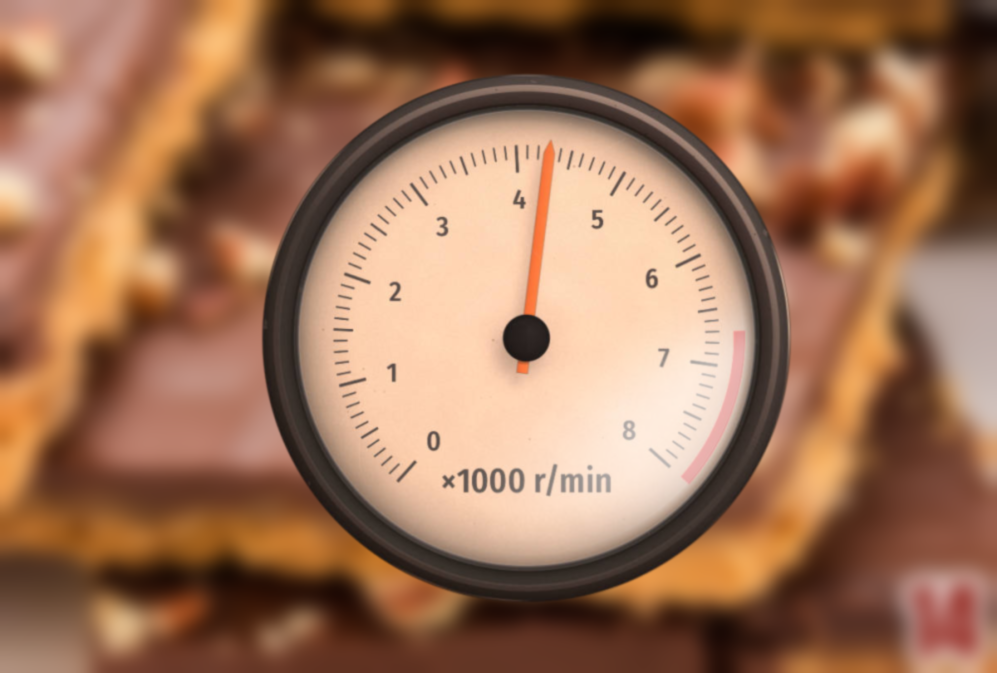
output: 4300; rpm
